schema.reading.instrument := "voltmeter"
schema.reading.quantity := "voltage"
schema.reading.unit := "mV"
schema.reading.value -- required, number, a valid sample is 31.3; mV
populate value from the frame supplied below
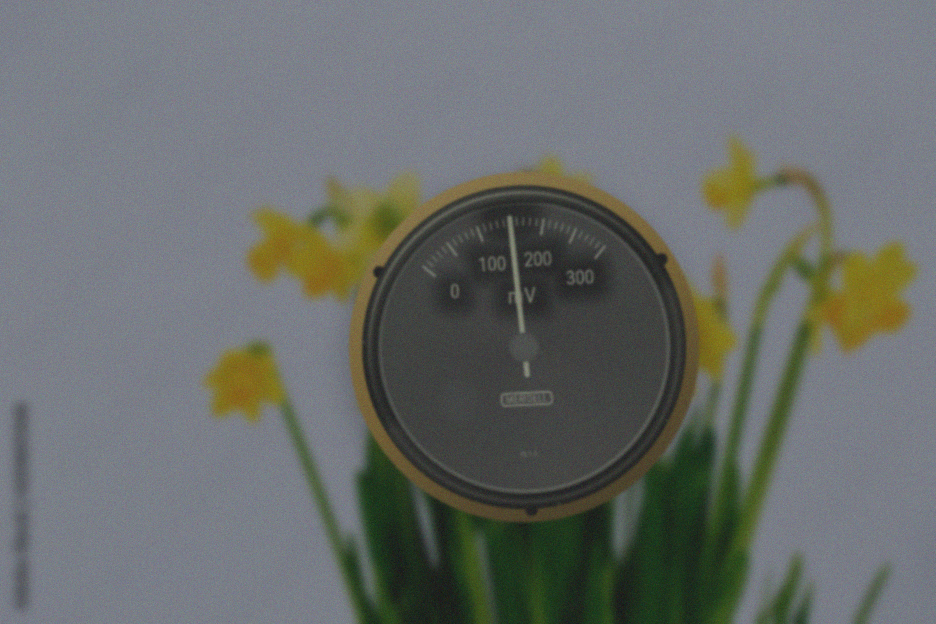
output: 150; mV
